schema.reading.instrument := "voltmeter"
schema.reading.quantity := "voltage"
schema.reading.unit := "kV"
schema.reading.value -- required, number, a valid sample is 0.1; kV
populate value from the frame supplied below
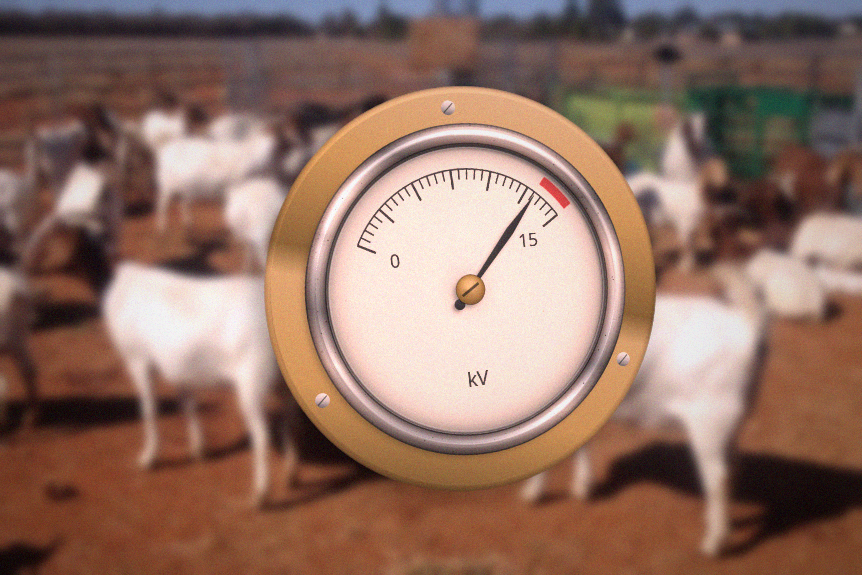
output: 13; kV
